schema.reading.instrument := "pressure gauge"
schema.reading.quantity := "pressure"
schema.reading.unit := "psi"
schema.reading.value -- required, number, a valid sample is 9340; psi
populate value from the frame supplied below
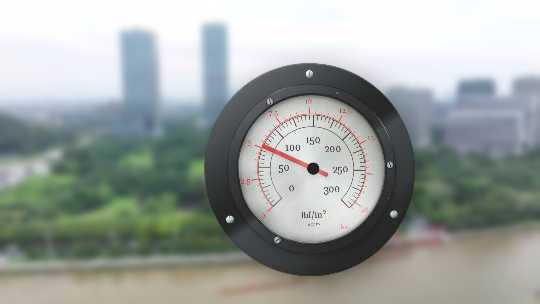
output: 75; psi
